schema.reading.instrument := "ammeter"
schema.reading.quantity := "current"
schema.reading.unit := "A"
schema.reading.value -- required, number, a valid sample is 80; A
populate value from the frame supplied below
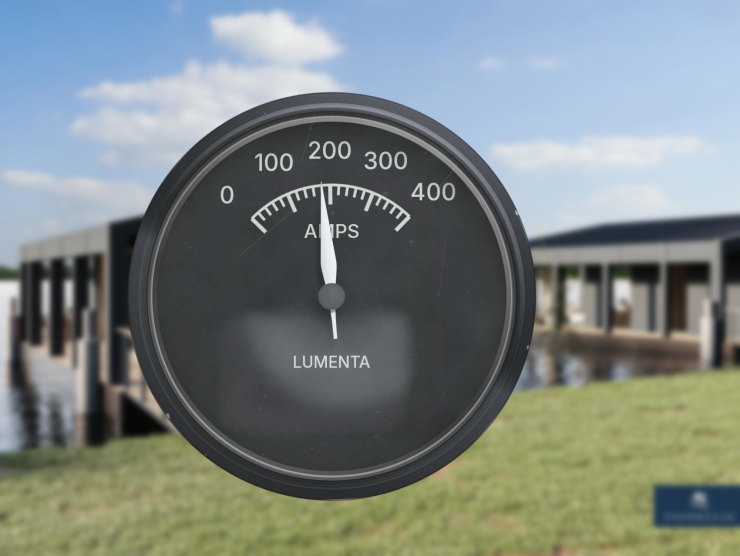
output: 180; A
